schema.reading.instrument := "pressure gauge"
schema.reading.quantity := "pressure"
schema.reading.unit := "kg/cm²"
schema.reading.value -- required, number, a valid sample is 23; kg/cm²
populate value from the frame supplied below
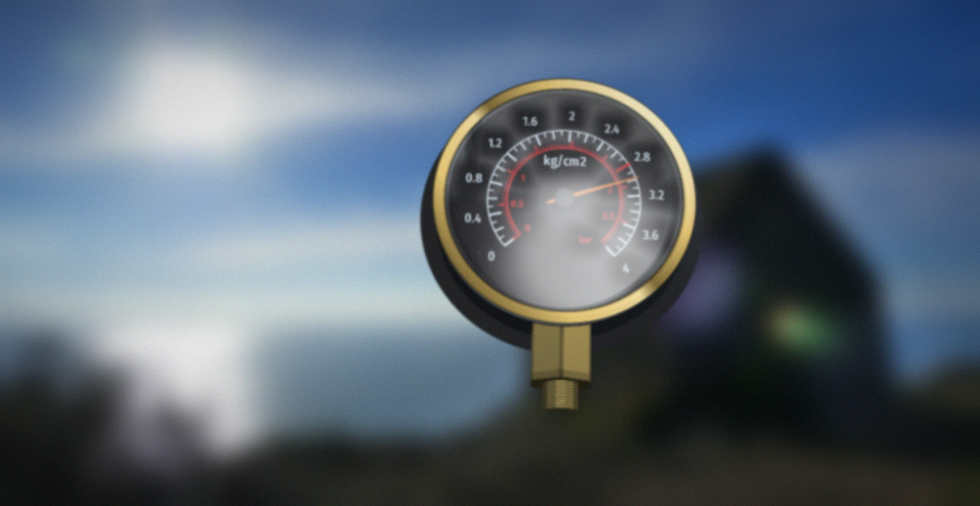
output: 3; kg/cm²
